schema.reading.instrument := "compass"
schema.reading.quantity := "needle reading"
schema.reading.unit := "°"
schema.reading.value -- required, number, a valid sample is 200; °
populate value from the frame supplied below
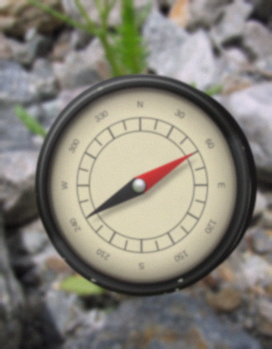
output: 60; °
